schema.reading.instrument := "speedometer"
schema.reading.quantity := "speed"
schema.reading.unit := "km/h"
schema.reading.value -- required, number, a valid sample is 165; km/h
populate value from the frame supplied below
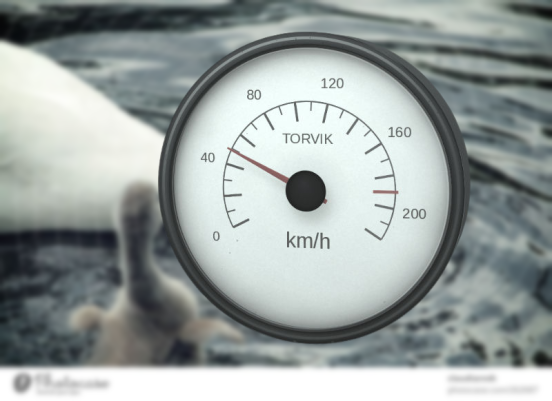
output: 50; km/h
